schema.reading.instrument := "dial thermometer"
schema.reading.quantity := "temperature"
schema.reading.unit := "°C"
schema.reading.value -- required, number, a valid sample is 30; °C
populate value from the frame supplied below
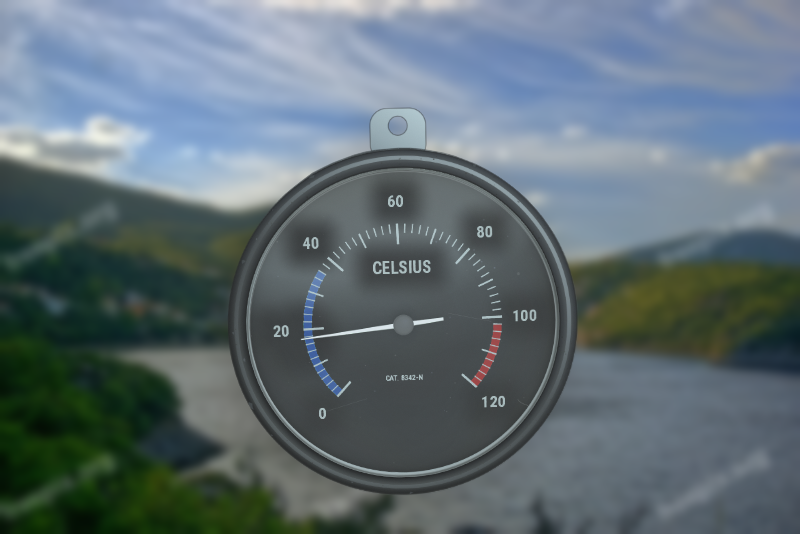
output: 18; °C
